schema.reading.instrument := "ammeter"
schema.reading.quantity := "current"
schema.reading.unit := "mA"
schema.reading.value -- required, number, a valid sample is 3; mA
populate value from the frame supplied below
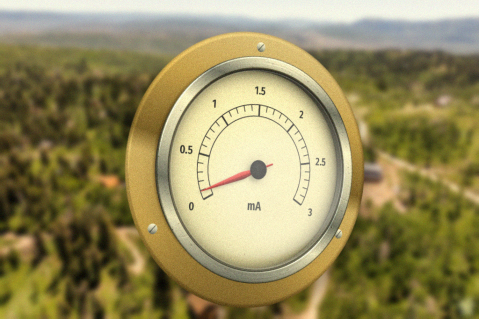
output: 0.1; mA
